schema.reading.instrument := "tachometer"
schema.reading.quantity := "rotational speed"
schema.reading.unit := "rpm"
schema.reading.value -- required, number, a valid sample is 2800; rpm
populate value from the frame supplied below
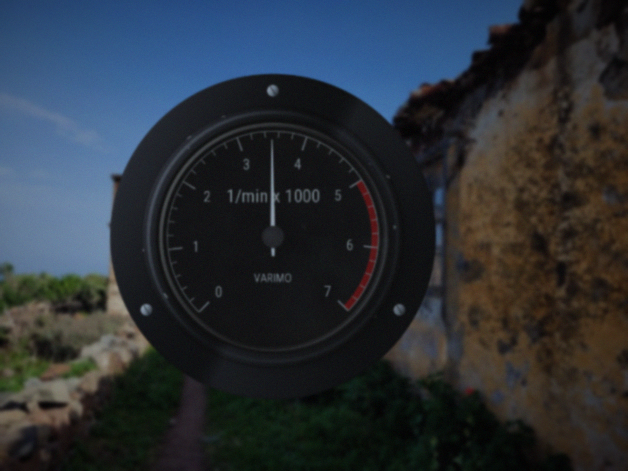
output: 3500; rpm
